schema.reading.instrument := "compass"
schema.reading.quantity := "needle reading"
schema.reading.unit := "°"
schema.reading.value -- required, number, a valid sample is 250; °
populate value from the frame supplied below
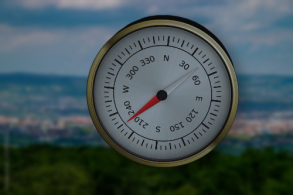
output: 225; °
